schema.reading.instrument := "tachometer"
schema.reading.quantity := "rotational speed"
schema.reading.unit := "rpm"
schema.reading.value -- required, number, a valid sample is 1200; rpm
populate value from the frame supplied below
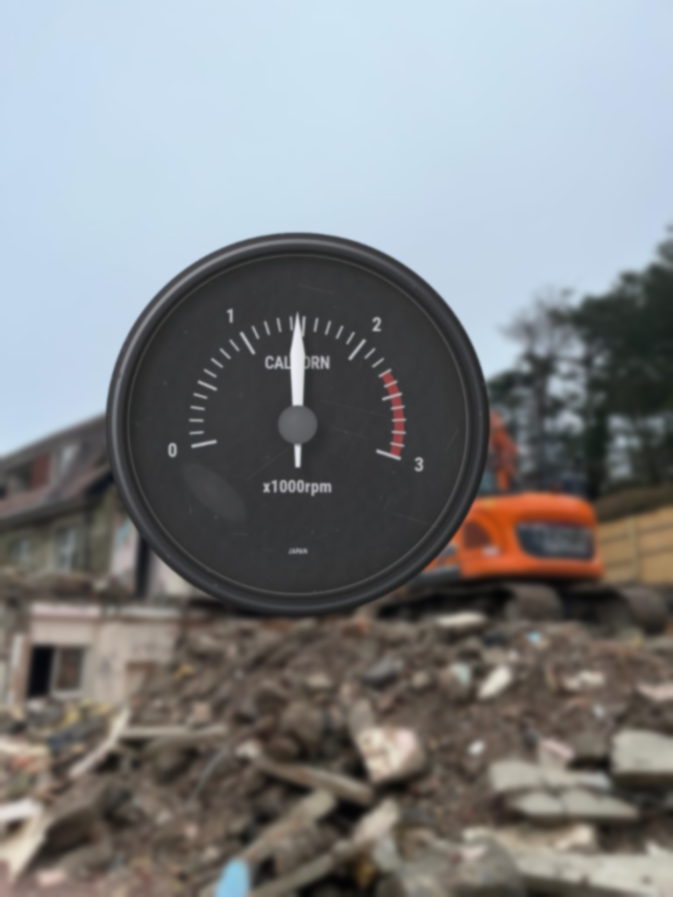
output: 1450; rpm
